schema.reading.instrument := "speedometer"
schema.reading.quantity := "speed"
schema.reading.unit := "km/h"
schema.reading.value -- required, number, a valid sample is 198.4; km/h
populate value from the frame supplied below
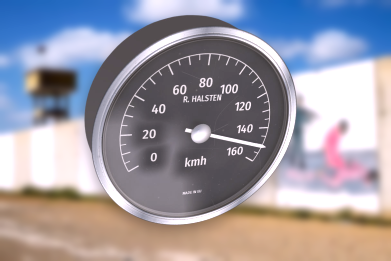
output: 150; km/h
